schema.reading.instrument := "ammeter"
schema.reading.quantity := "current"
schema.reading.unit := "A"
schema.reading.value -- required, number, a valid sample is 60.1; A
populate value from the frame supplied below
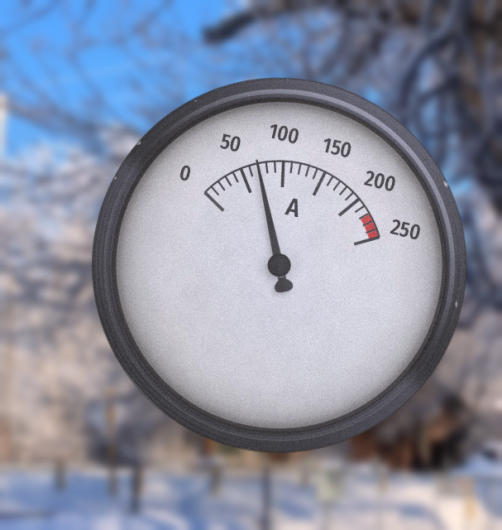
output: 70; A
